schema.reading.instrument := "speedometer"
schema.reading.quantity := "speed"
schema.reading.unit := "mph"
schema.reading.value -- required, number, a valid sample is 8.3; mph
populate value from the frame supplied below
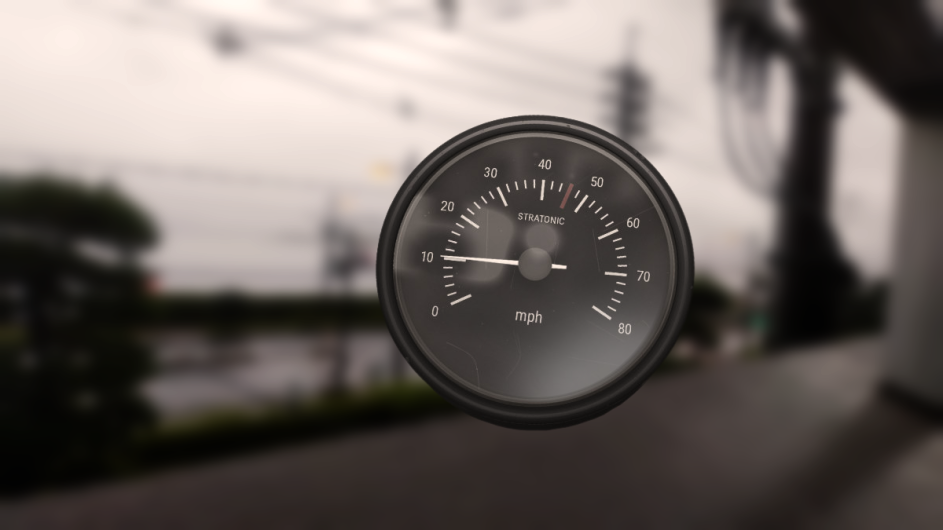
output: 10; mph
